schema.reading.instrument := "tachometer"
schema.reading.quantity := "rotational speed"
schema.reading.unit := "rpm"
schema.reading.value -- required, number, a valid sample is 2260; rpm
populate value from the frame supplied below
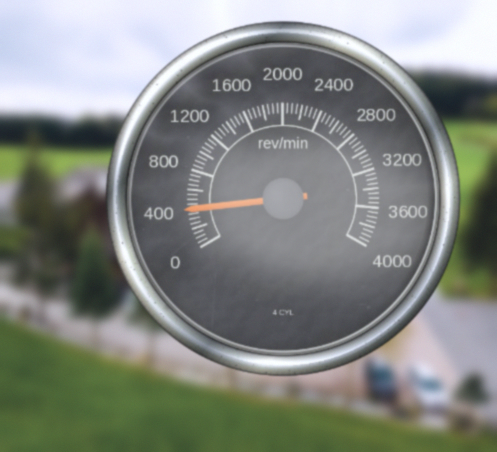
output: 400; rpm
